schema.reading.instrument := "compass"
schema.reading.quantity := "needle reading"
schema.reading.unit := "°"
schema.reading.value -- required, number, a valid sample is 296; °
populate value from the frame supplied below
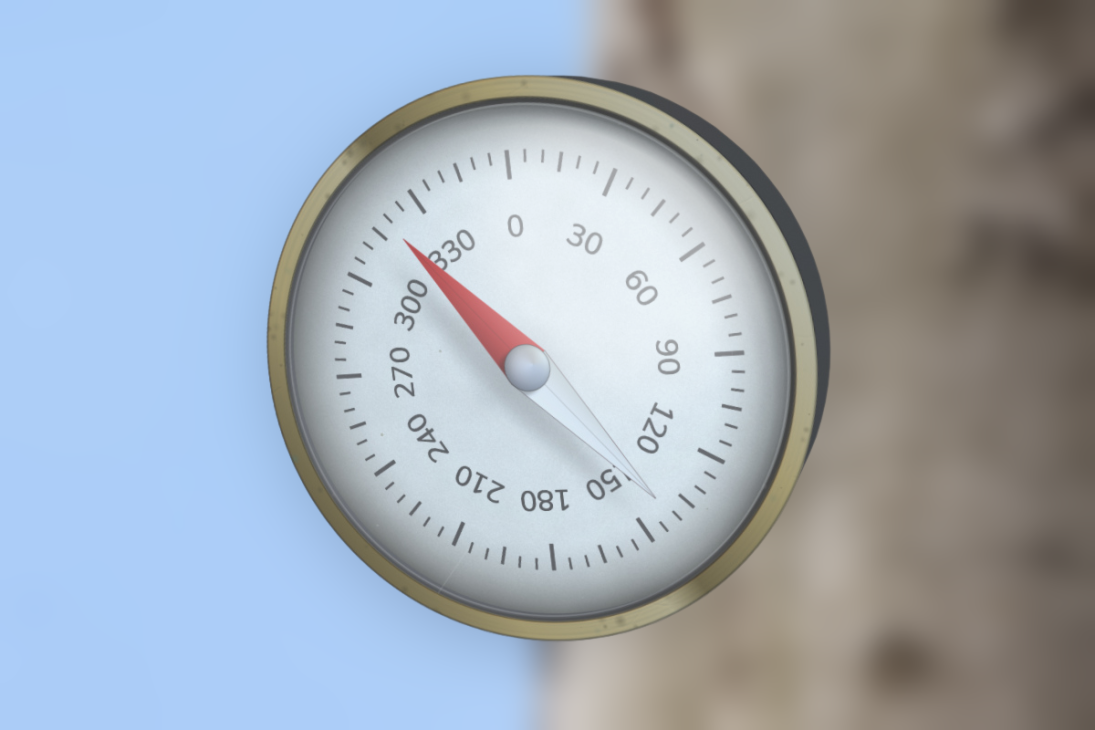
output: 320; °
